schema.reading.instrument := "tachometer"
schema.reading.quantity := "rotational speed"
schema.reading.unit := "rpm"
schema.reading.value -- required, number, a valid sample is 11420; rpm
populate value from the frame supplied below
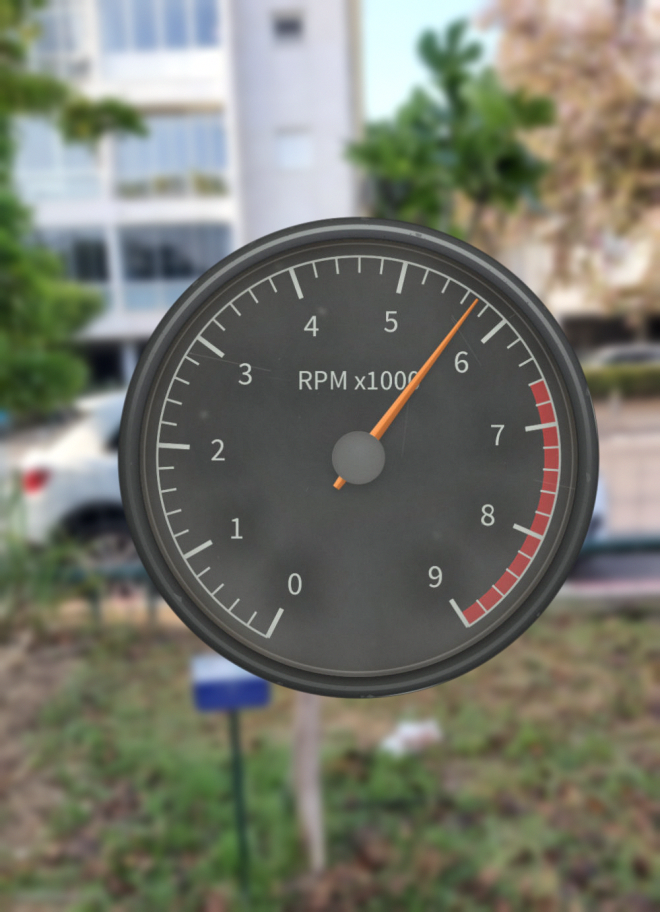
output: 5700; rpm
